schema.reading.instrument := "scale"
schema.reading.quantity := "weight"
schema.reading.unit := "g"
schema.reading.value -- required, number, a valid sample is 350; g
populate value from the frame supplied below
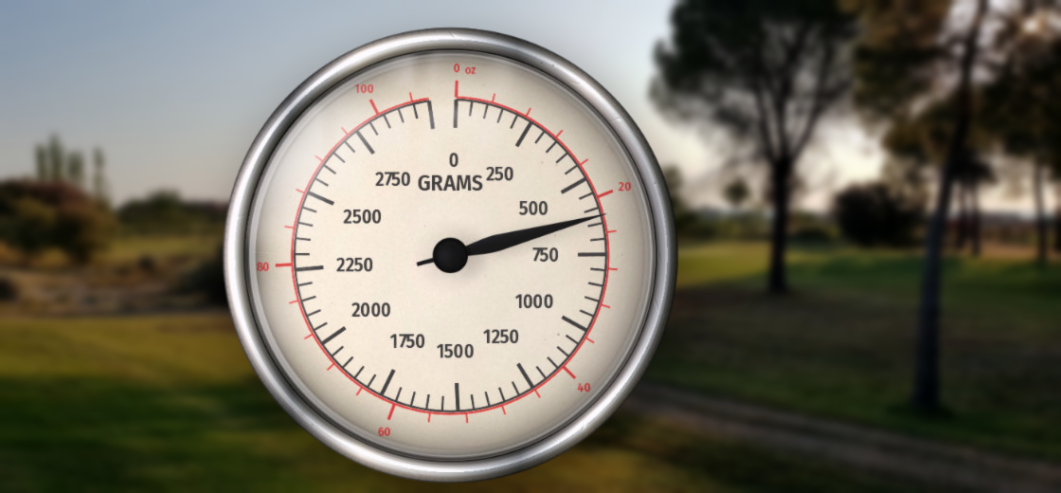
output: 625; g
